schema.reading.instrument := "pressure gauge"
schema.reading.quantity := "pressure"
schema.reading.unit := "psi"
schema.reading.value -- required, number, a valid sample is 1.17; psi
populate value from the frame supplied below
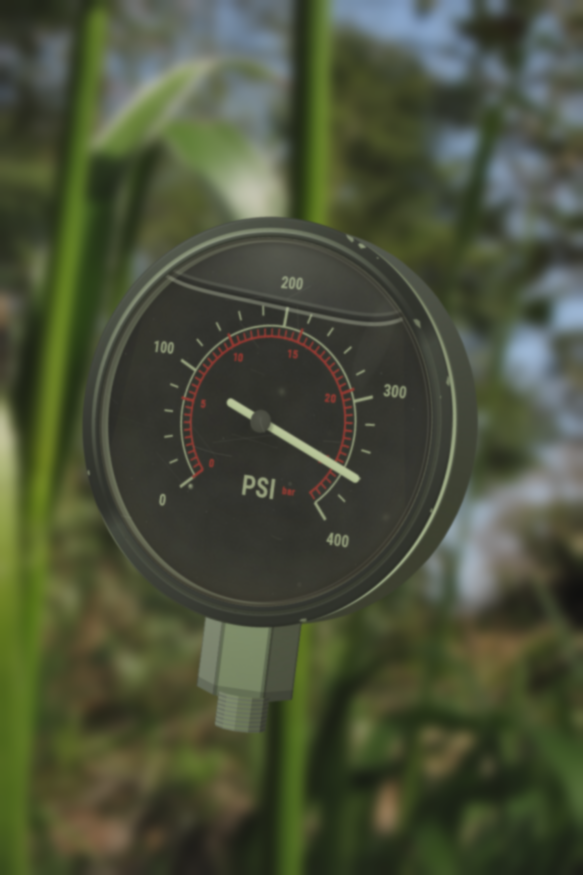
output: 360; psi
